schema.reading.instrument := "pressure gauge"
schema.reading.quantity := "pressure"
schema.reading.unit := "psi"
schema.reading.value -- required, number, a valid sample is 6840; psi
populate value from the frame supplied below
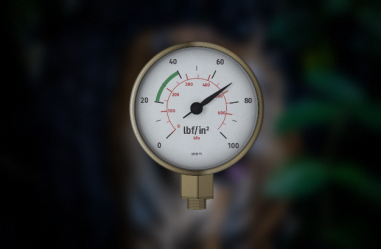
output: 70; psi
